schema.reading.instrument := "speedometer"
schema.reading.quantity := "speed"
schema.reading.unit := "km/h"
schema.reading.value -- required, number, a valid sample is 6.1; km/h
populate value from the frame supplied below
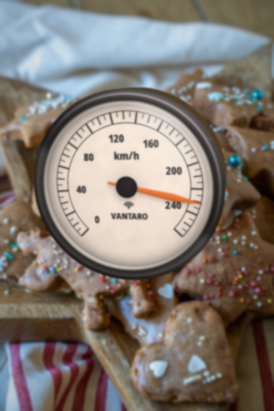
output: 230; km/h
